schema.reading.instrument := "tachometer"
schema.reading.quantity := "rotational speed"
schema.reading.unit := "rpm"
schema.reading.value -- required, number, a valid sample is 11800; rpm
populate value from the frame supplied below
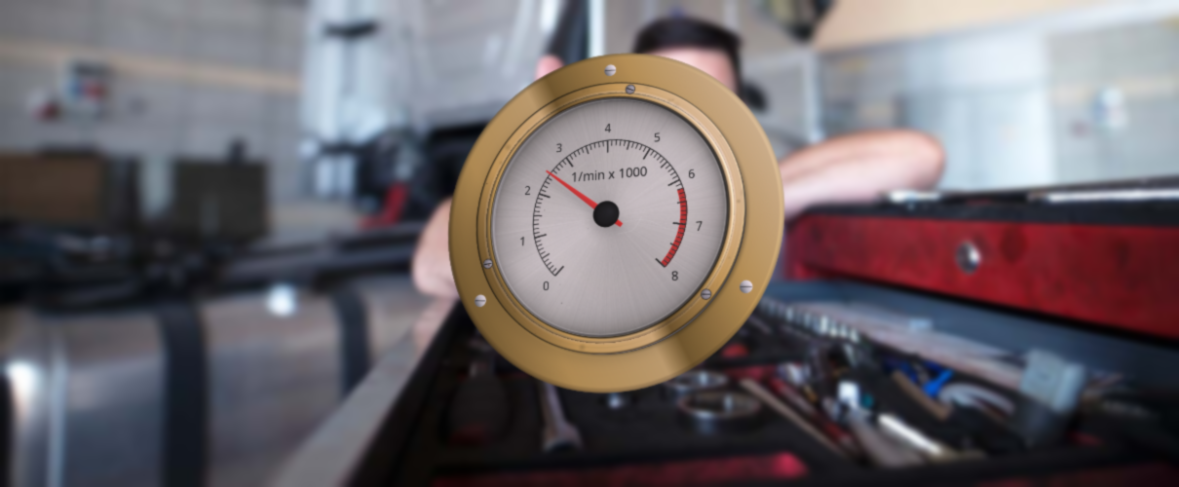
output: 2500; rpm
